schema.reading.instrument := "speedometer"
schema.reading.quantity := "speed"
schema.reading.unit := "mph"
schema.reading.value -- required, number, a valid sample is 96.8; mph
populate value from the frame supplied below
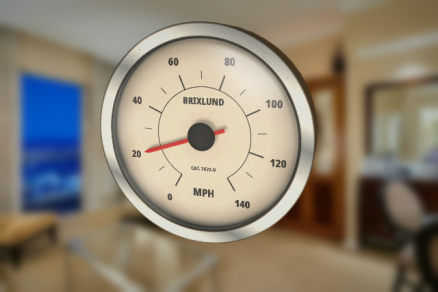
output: 20; mph
